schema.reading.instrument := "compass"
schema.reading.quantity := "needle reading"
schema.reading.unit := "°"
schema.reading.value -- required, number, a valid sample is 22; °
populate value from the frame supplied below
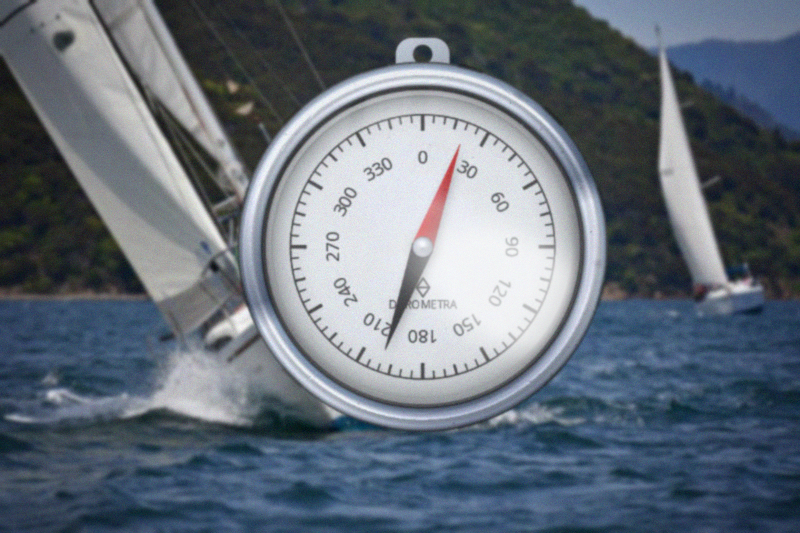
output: 20; °
